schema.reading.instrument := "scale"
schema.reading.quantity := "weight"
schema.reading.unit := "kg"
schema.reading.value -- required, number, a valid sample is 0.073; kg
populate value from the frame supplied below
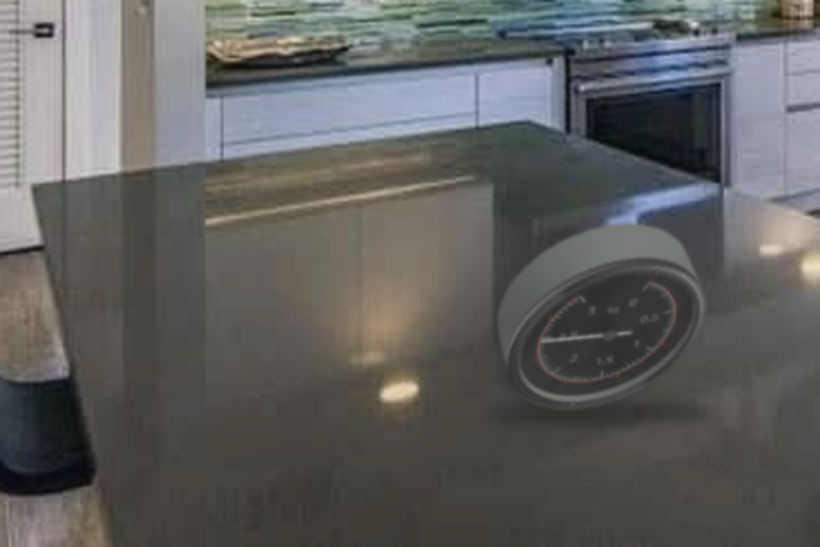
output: 2.5; kg
